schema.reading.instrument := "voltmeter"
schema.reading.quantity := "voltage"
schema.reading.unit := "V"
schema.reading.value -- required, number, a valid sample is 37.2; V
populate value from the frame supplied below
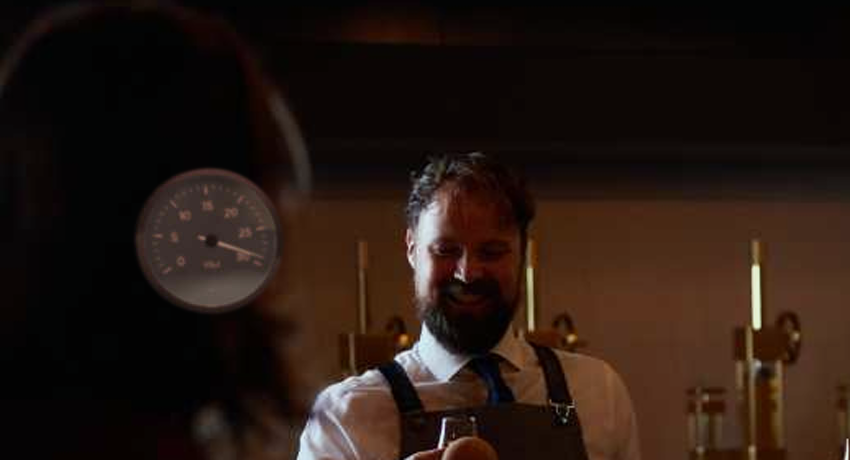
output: 29; V
